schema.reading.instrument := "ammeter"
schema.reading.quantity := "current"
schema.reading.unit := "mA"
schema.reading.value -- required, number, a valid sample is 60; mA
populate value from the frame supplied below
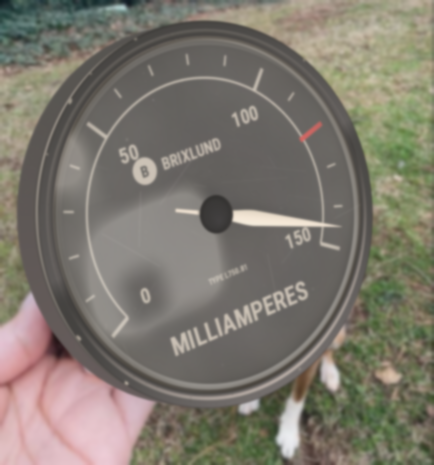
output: 145; mA
